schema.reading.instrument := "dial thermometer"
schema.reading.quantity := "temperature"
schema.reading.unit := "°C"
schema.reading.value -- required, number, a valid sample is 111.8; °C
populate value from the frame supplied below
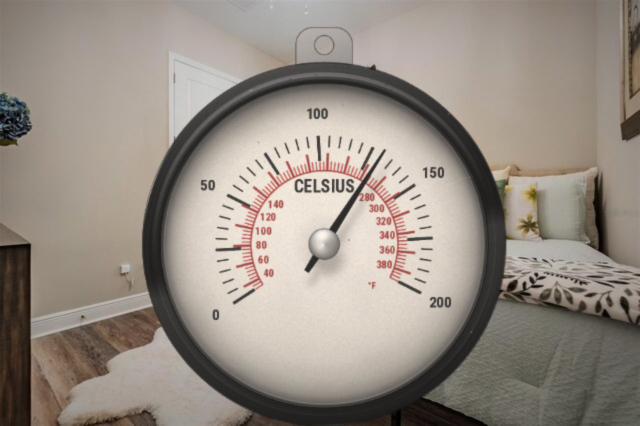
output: 130; °C
